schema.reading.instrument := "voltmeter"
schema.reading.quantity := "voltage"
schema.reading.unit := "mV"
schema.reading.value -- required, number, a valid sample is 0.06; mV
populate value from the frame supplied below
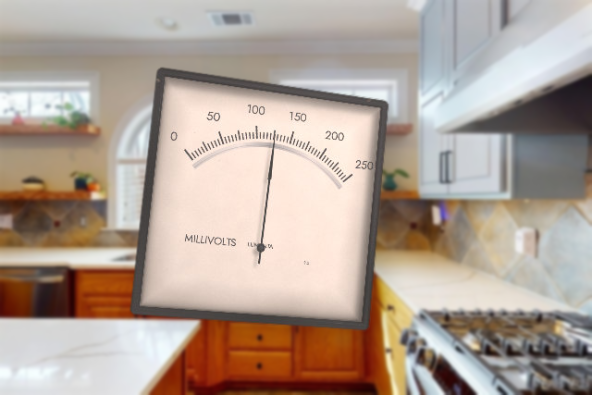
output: 125; mV
